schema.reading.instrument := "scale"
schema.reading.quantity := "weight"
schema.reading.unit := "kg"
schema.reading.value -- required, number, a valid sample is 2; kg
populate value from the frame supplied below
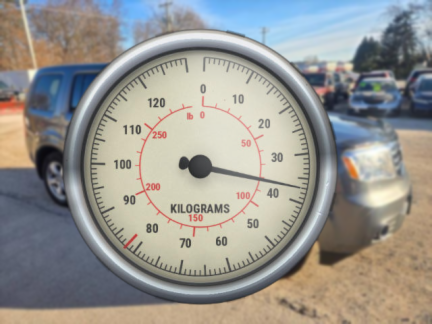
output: 37; kg
